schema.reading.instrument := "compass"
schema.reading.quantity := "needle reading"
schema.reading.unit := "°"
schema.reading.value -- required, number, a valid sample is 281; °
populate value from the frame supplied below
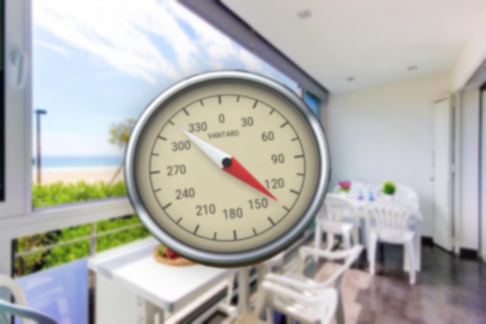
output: 135; °
